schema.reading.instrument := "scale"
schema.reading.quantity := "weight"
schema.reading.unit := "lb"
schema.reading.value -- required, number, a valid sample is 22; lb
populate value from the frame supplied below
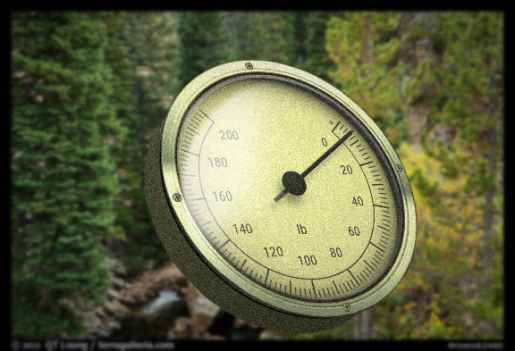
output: 6; lb
